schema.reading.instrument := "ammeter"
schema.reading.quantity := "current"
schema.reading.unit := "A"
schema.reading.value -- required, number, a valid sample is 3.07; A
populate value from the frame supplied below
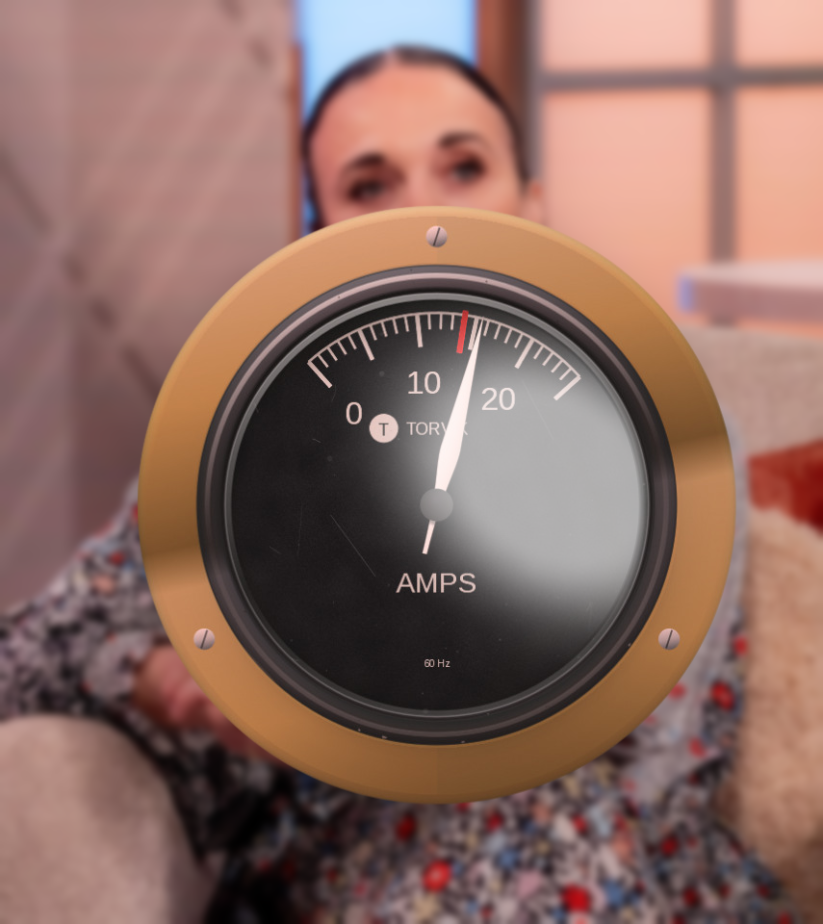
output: 15.5; A
